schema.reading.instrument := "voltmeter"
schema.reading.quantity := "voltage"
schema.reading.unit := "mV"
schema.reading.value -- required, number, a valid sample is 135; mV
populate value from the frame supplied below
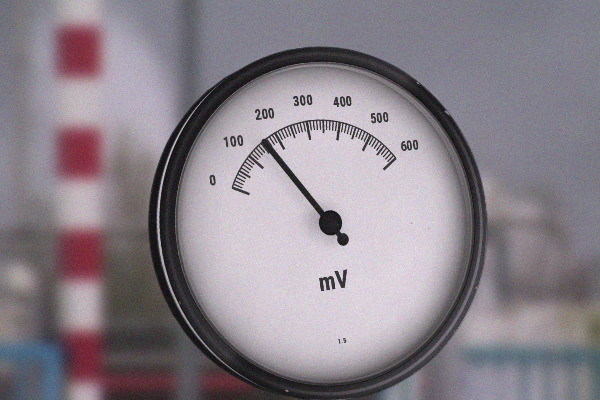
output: 150; mV
